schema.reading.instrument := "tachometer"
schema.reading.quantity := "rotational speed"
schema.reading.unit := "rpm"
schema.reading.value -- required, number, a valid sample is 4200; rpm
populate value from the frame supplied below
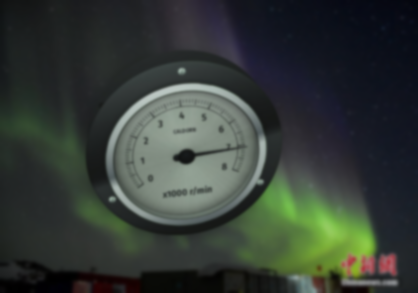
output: 7000; rpm
